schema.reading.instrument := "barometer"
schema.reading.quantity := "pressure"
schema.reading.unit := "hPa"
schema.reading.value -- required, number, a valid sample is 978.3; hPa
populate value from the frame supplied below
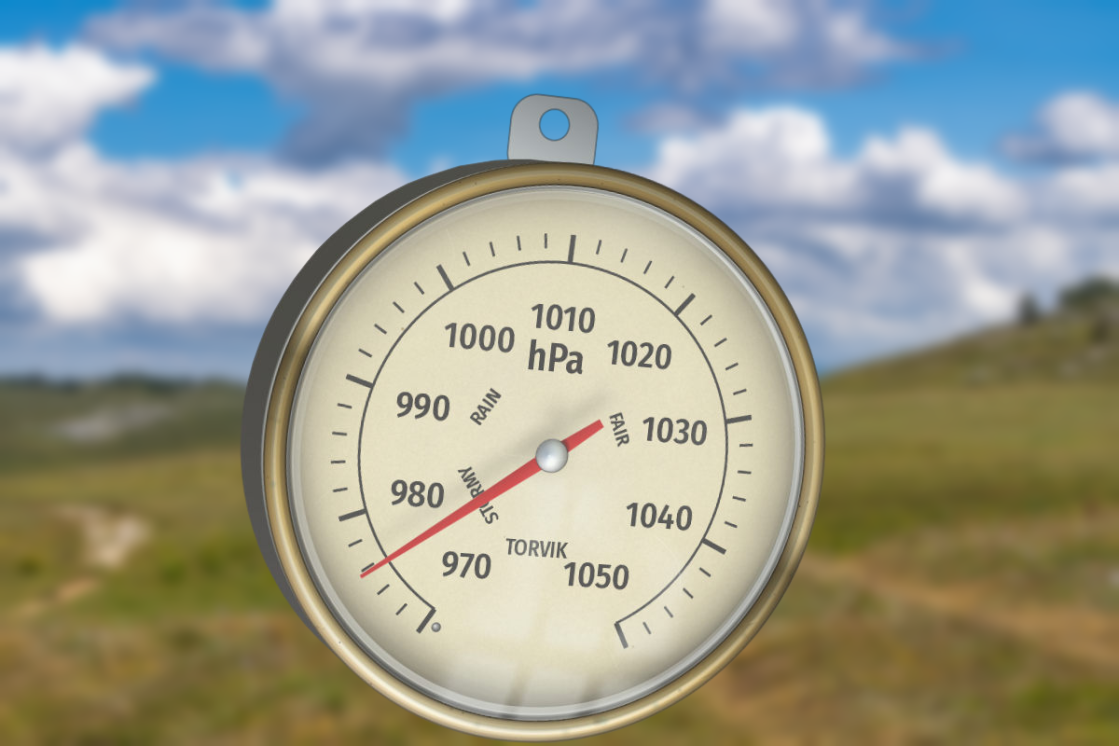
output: 976; hPa
